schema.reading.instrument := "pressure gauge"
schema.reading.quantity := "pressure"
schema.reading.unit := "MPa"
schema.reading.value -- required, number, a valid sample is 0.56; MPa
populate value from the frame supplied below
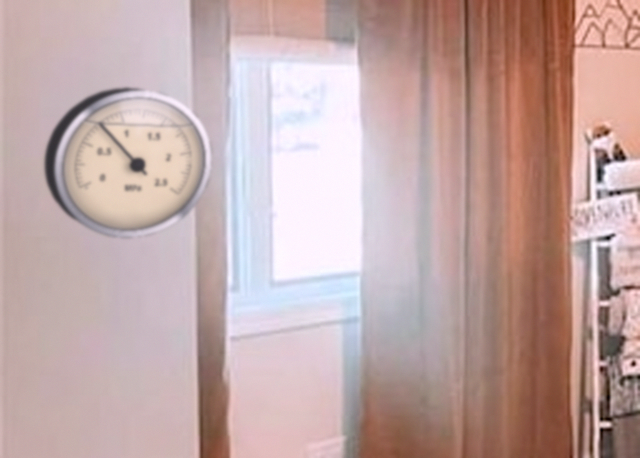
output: 0.75; MPa
